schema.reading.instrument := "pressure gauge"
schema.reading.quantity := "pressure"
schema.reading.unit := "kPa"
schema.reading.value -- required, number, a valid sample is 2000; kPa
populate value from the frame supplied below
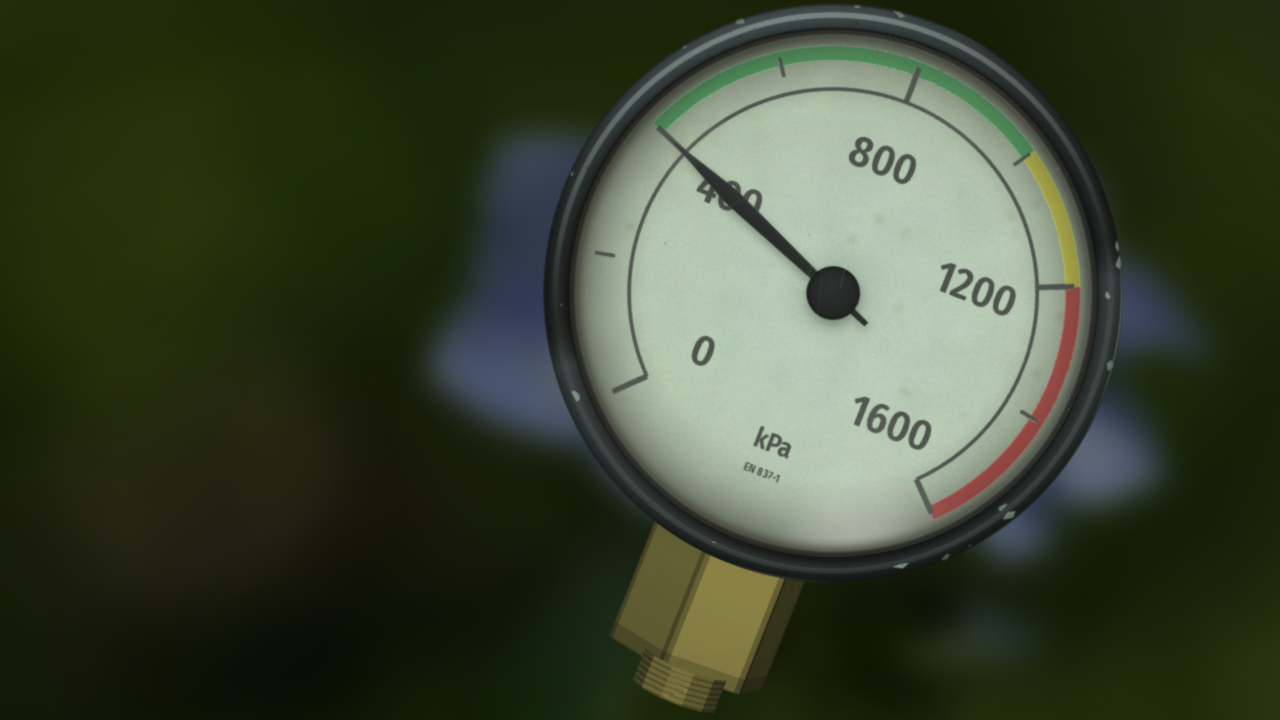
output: 400; kPa
